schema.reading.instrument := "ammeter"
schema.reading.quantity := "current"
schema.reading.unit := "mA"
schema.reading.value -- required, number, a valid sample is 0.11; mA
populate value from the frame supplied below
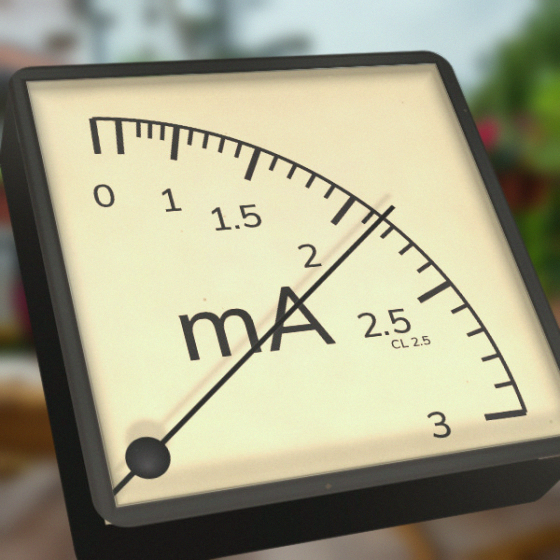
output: 2.15; mA
